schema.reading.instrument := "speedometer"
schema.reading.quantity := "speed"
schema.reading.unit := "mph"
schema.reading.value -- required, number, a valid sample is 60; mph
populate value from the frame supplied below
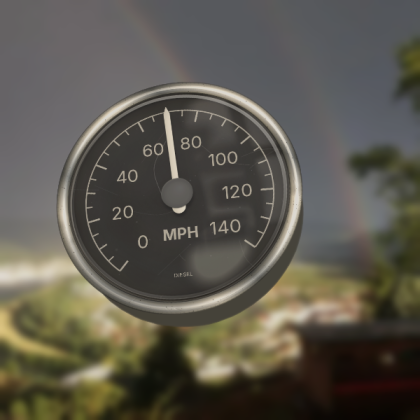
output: 70; mph
